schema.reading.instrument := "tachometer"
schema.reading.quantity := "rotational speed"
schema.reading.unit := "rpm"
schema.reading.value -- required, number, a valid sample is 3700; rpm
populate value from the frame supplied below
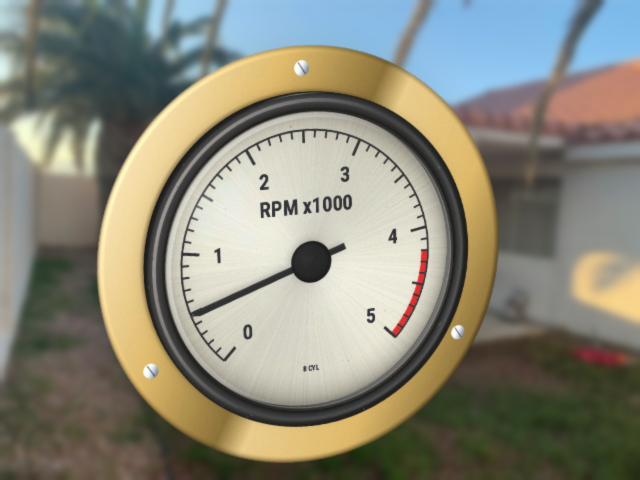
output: 500; rpm
